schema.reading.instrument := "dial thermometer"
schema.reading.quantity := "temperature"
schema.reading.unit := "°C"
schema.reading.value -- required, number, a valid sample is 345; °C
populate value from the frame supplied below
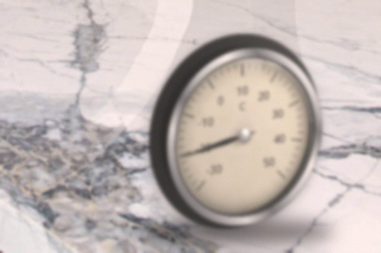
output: -20; °C
